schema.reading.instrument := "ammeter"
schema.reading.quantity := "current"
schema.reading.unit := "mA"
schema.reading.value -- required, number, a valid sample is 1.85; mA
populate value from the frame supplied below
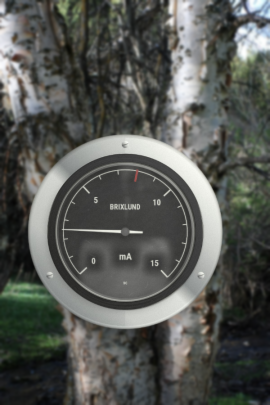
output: 2.5; mA
